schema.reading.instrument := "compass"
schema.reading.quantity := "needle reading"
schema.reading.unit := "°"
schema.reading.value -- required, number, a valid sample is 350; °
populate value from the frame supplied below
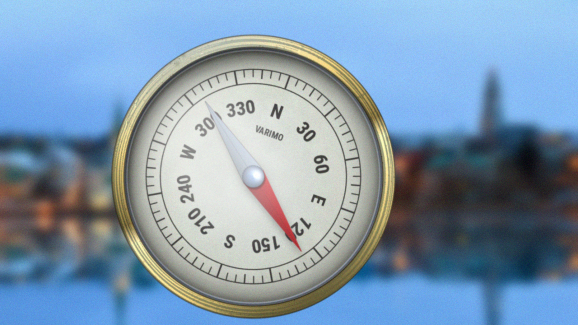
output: 127.5; °
